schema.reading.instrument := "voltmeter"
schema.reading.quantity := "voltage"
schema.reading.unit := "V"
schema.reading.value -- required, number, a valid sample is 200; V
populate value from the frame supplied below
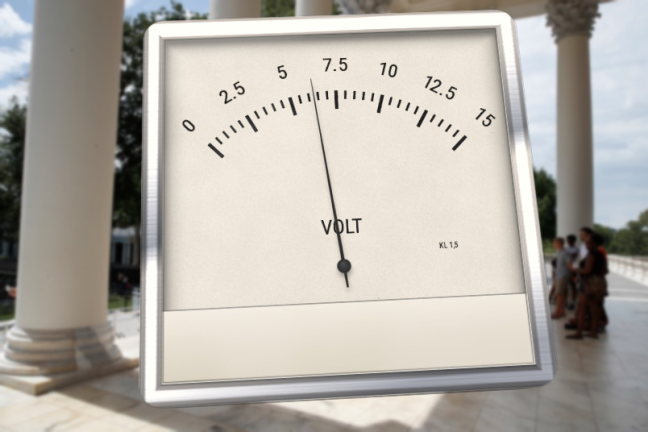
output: 6.25; V
